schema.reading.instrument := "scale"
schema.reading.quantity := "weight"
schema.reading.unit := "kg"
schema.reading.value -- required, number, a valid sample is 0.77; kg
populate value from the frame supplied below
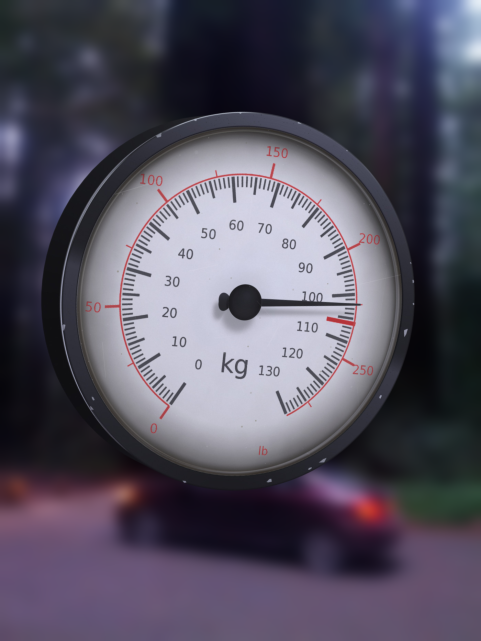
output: 102; kg
